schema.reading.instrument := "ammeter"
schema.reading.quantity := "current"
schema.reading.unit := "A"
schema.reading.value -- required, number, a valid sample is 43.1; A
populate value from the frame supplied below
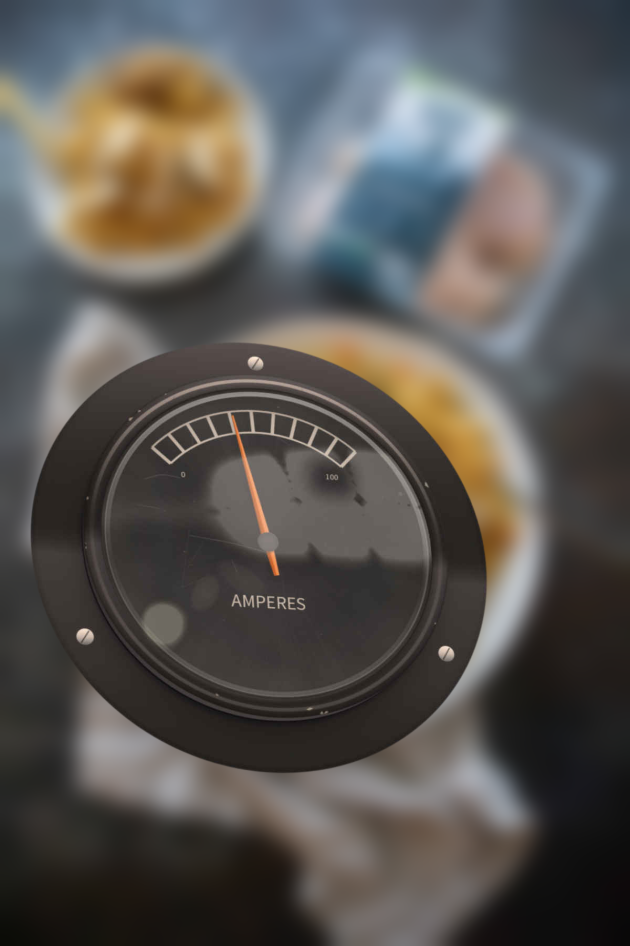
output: 40; A
